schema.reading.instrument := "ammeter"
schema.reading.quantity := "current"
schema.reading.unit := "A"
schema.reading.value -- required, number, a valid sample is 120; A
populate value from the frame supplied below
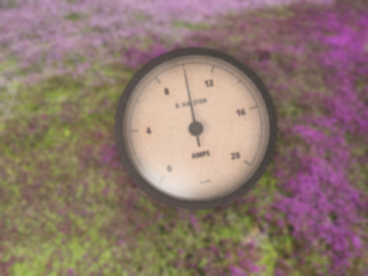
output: 10; A
